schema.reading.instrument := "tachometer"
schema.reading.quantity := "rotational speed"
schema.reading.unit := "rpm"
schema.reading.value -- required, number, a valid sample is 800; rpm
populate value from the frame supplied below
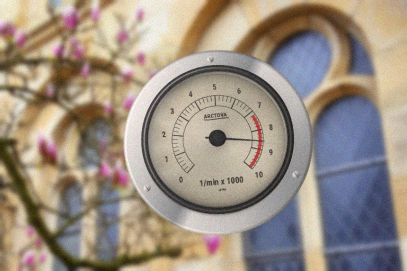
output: 8600; rpm
